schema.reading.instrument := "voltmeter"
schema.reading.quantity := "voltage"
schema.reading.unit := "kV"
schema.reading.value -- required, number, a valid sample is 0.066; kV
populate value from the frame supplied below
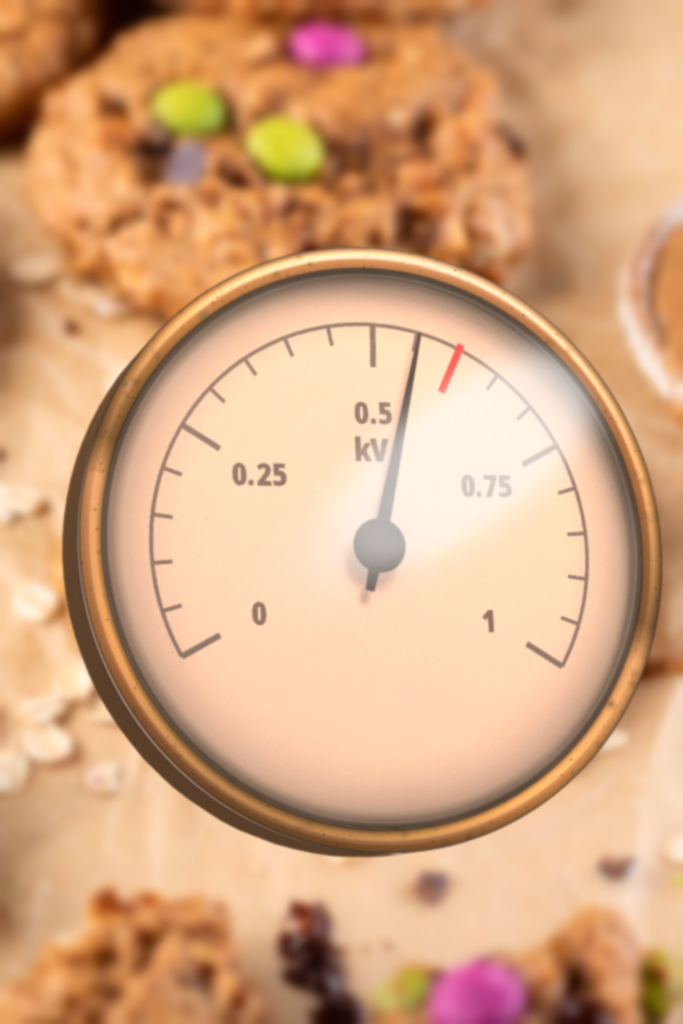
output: 0.55; kV
